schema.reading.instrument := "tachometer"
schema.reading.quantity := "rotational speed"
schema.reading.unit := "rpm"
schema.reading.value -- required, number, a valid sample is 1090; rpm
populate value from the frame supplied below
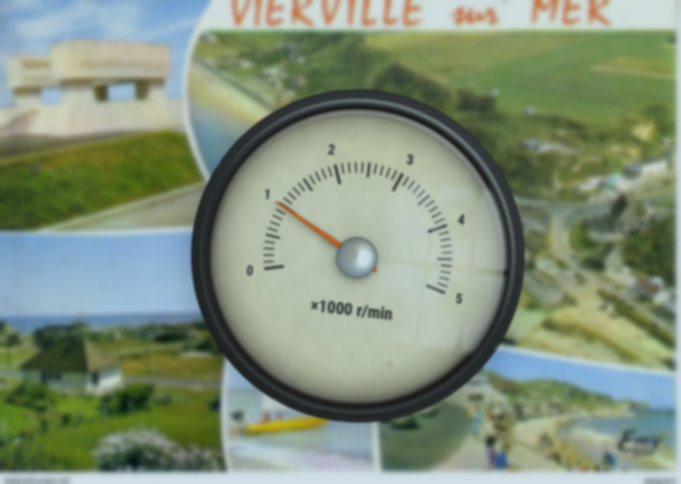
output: 1000; rpm
